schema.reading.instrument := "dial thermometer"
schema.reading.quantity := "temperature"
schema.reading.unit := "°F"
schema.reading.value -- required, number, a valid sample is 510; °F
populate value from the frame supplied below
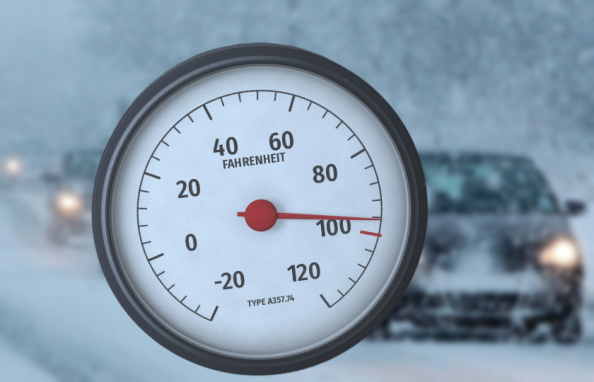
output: 96; °F
